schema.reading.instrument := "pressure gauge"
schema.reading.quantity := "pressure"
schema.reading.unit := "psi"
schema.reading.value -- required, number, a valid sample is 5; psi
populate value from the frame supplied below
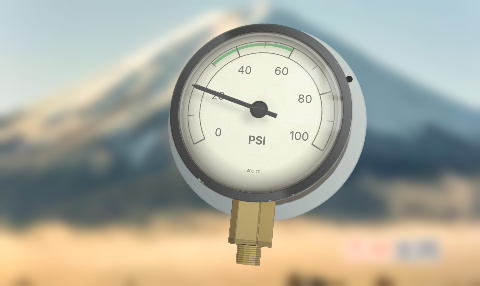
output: 20; psi
